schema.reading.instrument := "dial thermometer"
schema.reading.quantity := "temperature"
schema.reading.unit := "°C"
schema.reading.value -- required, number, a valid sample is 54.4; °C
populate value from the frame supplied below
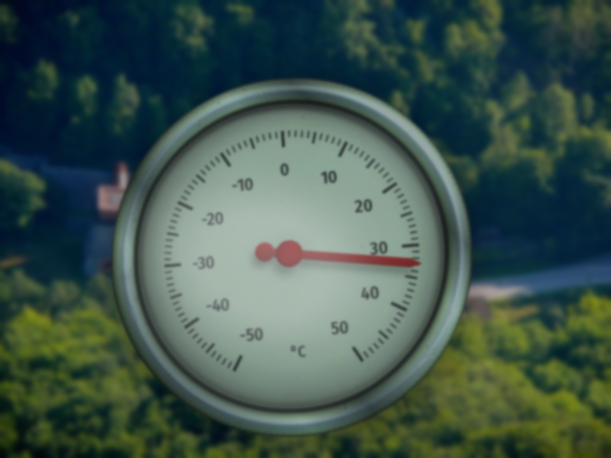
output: 33; °C
